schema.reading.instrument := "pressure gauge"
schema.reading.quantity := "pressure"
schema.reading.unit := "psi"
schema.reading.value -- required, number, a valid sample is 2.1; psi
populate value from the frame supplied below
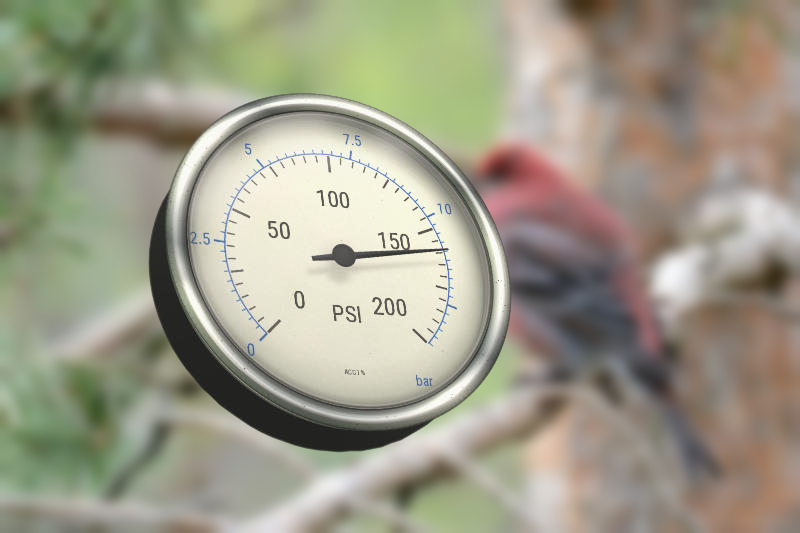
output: 160; psi
